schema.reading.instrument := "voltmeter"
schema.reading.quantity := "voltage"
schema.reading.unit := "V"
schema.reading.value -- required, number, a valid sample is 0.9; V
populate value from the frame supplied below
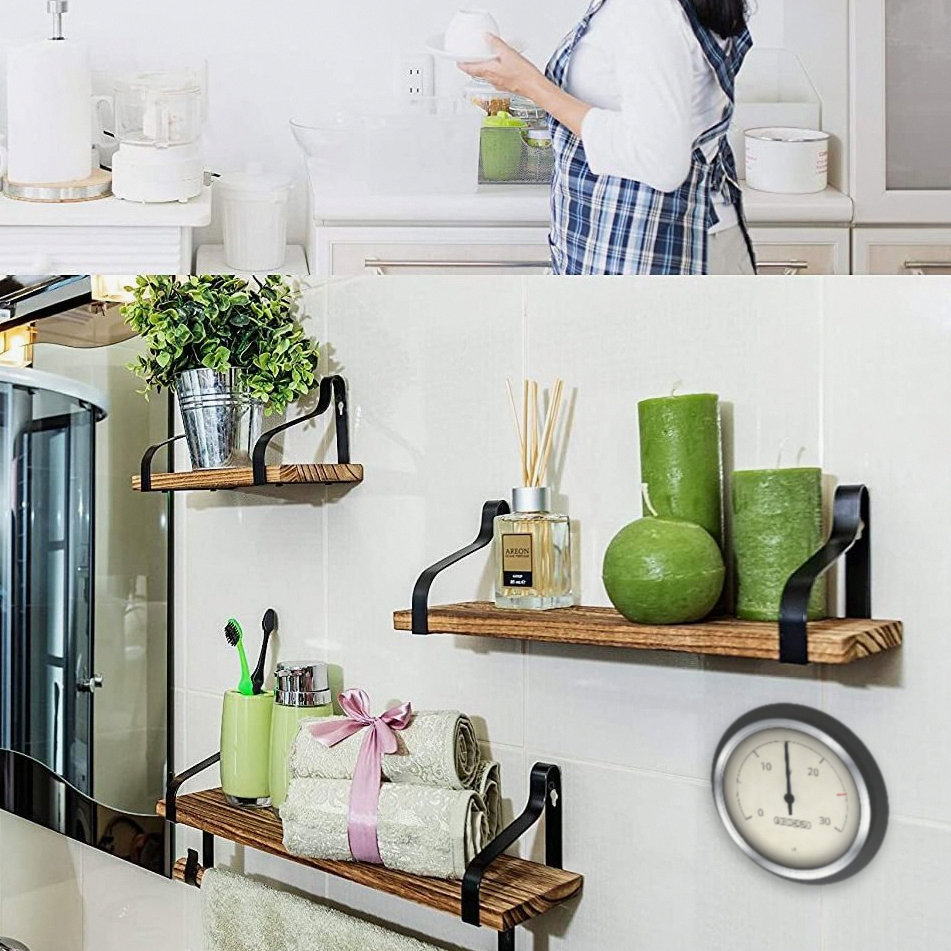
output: 15; V
